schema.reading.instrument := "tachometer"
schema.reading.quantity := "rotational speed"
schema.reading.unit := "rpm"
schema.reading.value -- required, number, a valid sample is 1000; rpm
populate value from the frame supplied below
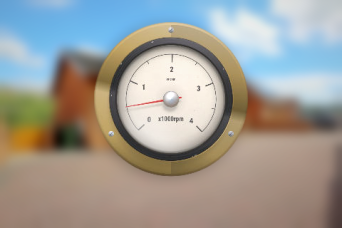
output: 500; rpm
